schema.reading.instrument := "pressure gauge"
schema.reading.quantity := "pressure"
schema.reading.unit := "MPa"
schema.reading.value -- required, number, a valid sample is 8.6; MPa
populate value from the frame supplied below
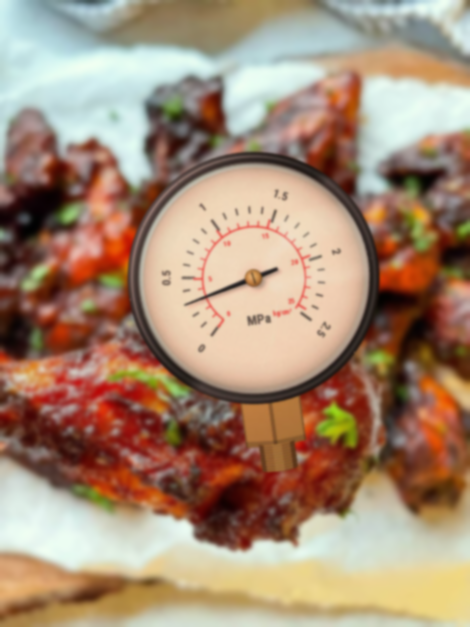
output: 0.3; MPa
